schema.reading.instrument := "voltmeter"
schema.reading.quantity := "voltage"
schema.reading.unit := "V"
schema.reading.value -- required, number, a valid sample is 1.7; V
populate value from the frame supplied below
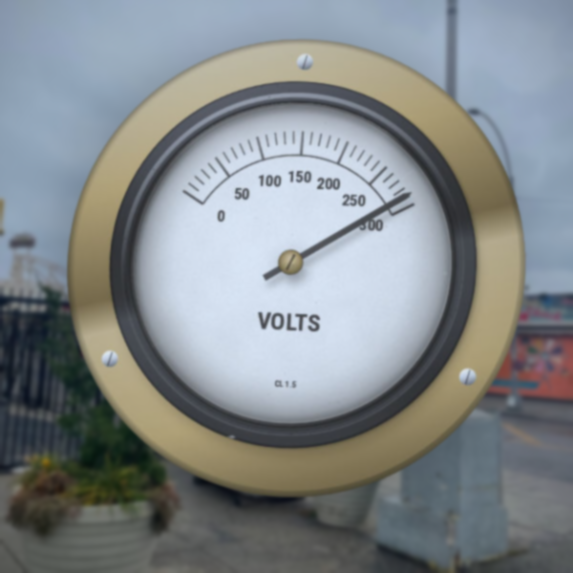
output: 290; V
